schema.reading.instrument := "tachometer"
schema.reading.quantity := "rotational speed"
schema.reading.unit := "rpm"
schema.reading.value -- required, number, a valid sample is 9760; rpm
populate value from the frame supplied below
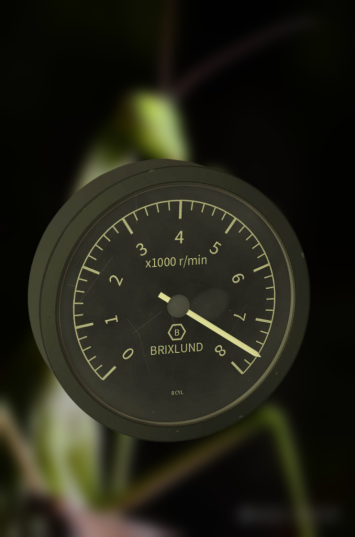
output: 7600; rpm
